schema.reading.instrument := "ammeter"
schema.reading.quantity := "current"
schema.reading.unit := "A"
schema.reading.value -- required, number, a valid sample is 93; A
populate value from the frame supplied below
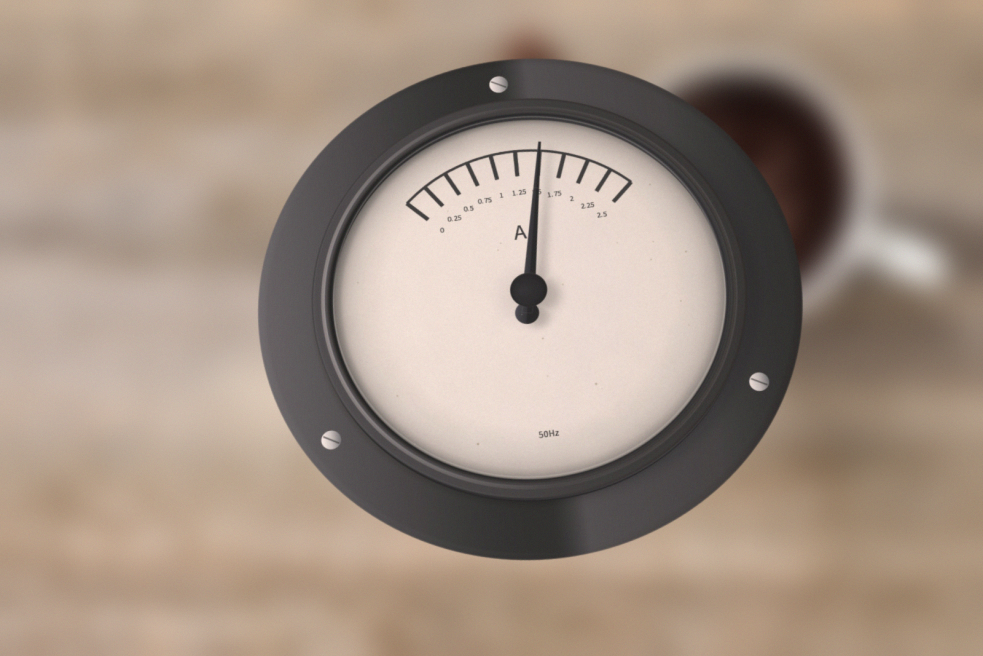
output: 1.5; A
